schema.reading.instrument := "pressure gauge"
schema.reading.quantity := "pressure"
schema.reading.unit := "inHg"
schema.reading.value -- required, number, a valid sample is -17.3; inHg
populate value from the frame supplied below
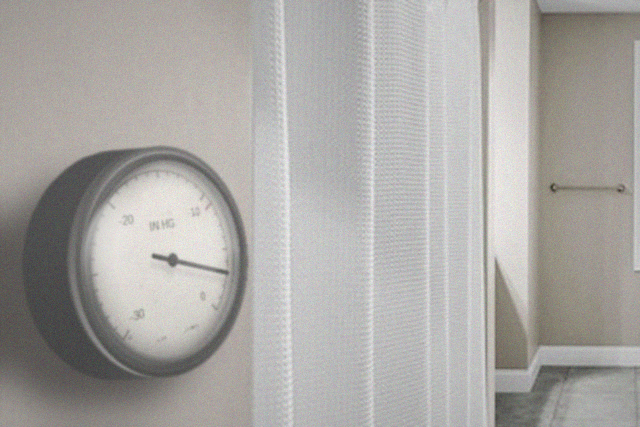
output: -3; inHg
